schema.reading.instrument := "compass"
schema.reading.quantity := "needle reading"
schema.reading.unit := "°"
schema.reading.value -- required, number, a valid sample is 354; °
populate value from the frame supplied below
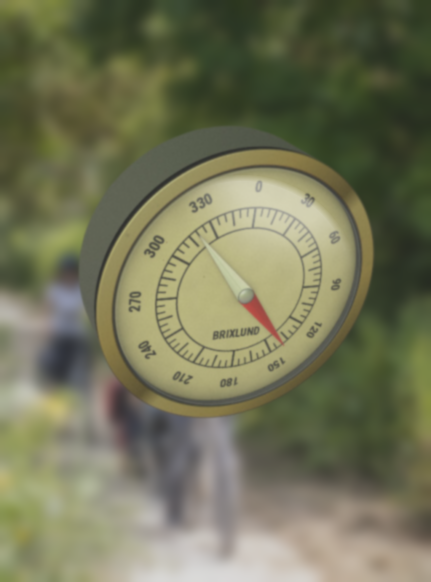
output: 140; °
